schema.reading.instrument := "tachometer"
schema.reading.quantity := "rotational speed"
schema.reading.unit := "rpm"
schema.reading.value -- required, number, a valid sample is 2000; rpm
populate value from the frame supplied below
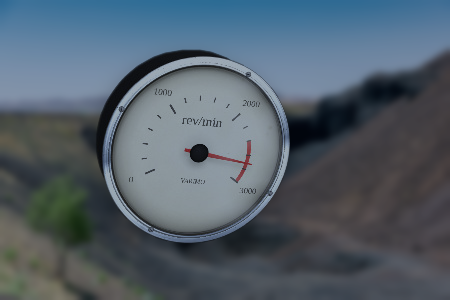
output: 2700; rpm
